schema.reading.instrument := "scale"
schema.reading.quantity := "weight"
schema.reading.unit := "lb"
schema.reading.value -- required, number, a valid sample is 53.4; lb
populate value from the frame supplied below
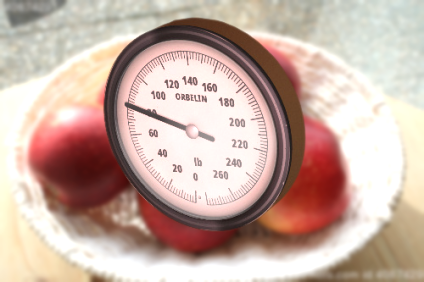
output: 80; lb
